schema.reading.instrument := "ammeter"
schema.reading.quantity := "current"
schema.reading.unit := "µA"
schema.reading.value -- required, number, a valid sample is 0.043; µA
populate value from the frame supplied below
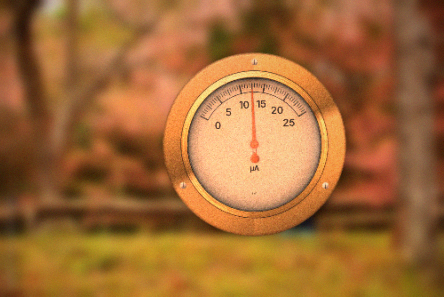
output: 12.5; µA
